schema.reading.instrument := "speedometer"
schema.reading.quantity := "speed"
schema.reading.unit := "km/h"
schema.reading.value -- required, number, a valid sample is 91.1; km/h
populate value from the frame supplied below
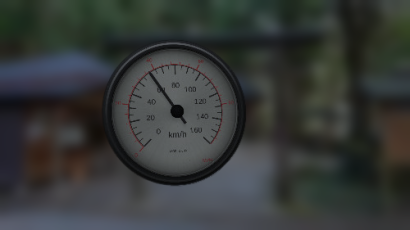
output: 60; km/h
